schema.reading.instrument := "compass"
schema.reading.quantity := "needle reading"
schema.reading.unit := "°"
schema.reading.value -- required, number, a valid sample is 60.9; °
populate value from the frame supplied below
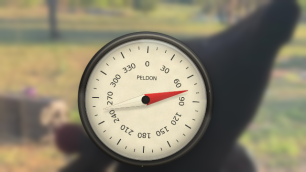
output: 75; °
